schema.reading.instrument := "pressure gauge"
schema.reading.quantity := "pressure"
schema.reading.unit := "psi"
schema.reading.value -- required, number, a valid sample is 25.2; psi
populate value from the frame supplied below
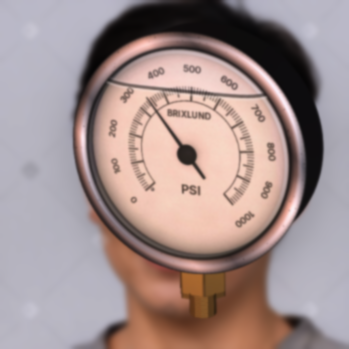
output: 350; psi
